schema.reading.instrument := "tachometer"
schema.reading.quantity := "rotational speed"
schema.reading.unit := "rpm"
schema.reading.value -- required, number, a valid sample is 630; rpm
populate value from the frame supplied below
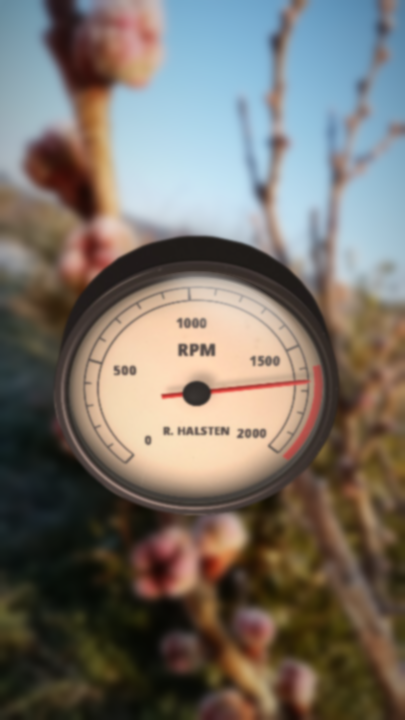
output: 1650; rpm
